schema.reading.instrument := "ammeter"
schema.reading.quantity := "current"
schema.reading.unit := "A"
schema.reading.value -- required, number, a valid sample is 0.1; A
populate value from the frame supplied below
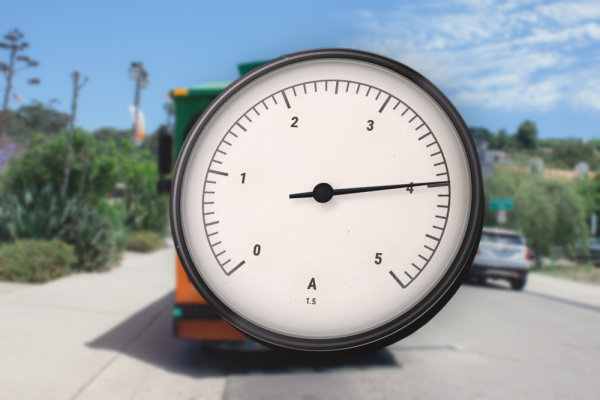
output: 4; A
